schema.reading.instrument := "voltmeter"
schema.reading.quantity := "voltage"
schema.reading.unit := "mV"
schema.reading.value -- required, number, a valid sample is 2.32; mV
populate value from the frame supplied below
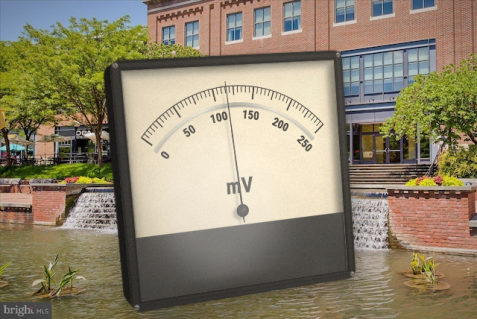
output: 115; mV
